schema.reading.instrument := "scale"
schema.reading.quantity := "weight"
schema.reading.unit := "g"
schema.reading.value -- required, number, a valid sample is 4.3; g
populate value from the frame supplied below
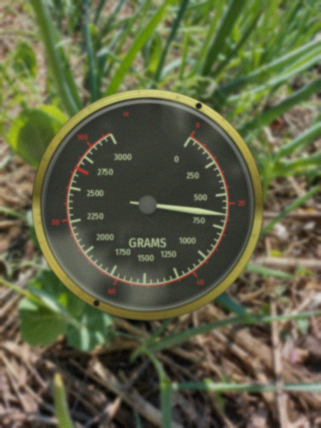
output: 650; g
